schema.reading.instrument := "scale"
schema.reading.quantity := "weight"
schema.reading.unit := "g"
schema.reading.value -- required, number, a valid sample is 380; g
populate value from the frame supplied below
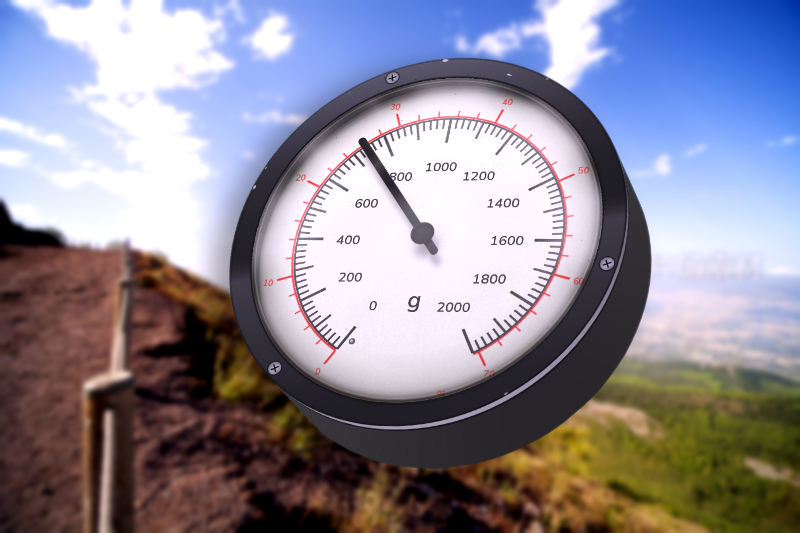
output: 740; g
